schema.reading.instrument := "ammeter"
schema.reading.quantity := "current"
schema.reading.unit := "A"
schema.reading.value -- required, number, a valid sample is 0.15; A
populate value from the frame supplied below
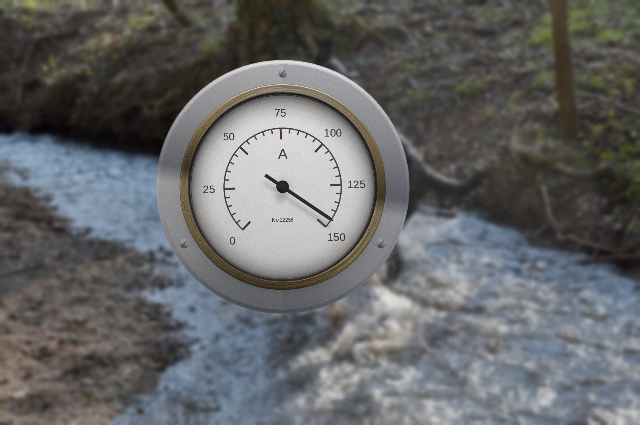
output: 145; A
